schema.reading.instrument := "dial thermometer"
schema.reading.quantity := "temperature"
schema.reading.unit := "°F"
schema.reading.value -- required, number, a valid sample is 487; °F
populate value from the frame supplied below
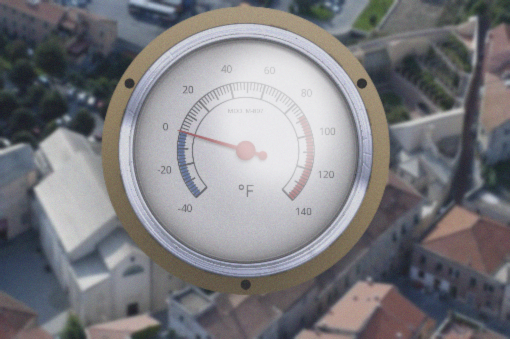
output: 0; °F
